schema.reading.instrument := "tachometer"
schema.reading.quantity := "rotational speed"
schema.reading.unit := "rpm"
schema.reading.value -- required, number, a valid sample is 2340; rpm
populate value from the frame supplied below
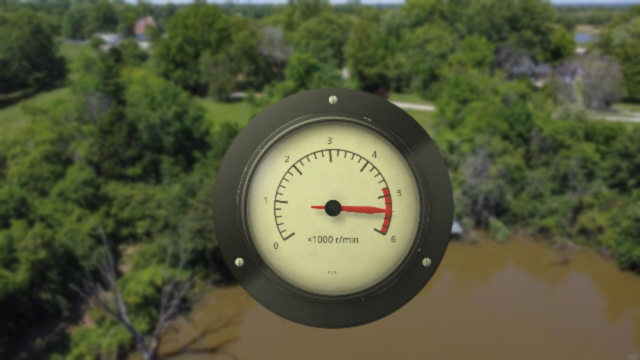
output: 5400; rpm
